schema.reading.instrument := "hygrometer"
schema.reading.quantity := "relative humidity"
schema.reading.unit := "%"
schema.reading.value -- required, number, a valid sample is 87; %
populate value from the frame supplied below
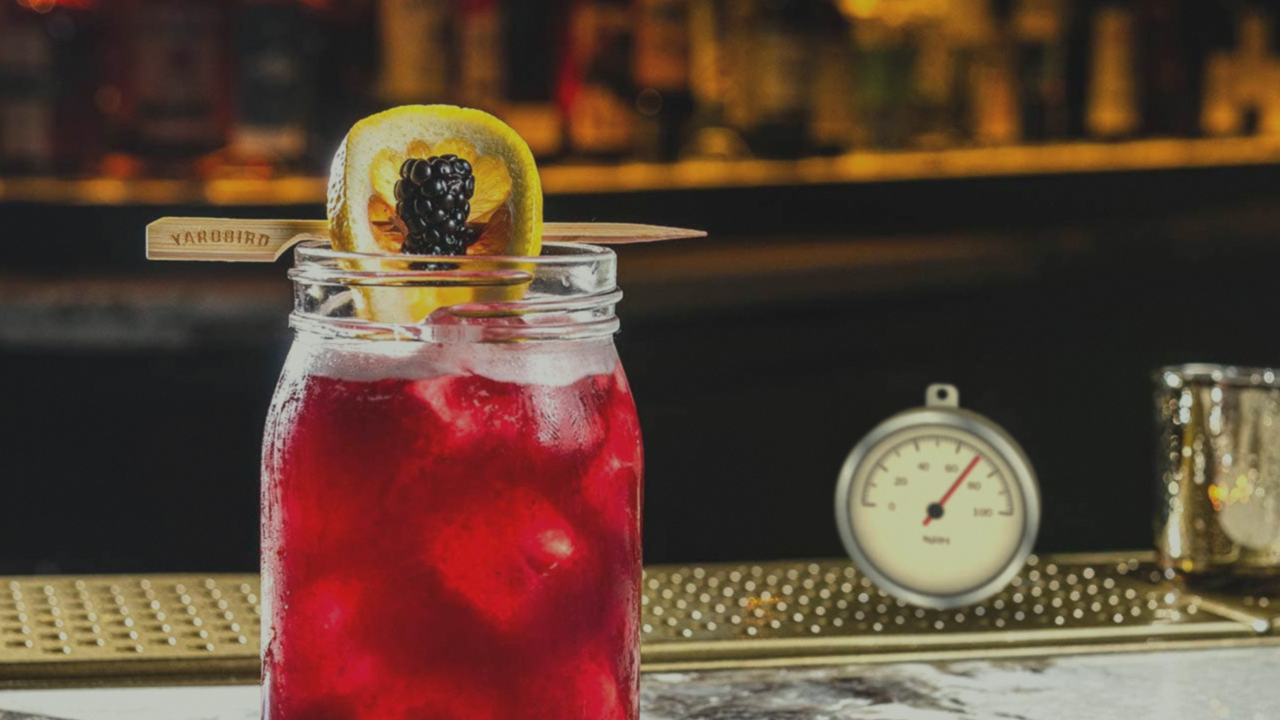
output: 70; %
